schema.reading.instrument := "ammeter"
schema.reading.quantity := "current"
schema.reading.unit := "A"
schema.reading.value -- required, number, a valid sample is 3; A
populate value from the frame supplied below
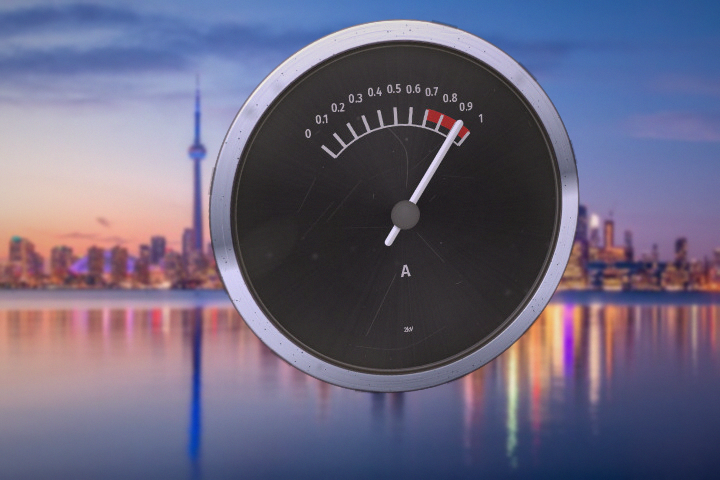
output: 0.9; A
